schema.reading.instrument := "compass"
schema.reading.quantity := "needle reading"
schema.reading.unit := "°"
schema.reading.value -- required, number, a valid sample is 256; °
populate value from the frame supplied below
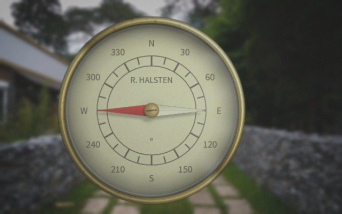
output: 270; °
